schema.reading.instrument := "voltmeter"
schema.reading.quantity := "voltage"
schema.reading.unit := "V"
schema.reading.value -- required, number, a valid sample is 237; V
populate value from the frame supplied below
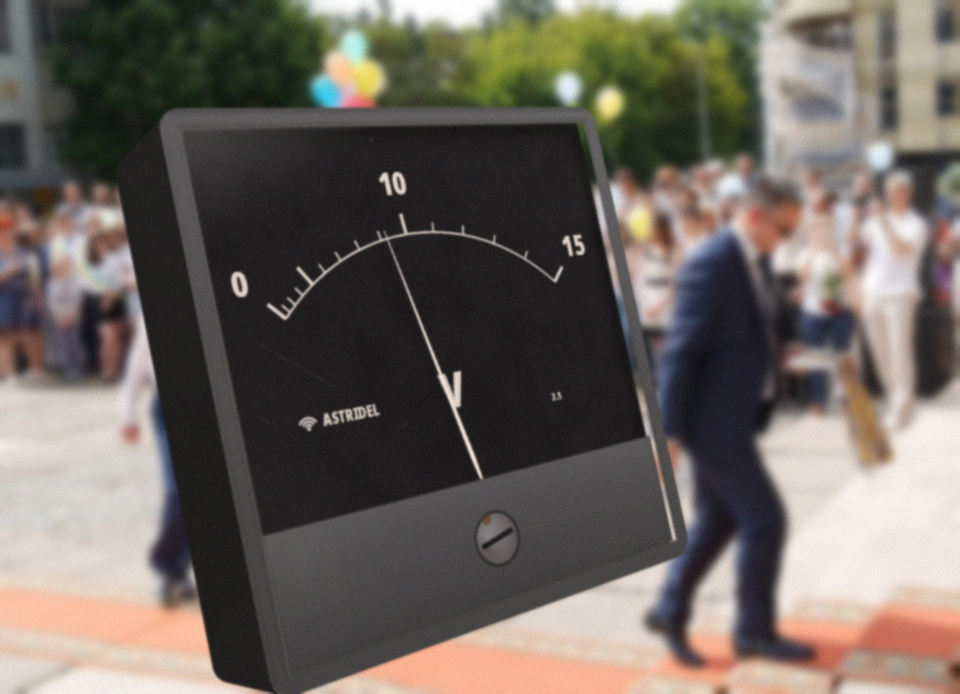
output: 9; V
